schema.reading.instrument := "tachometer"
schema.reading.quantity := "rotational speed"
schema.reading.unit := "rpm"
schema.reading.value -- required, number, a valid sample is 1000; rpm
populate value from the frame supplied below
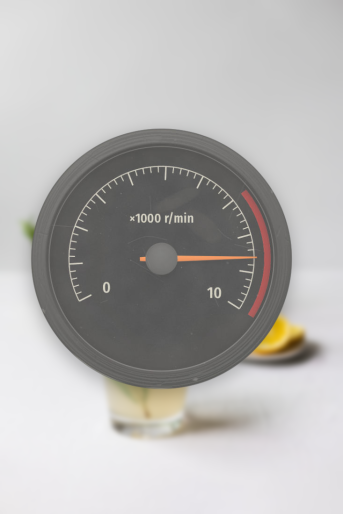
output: 8600; rpm
